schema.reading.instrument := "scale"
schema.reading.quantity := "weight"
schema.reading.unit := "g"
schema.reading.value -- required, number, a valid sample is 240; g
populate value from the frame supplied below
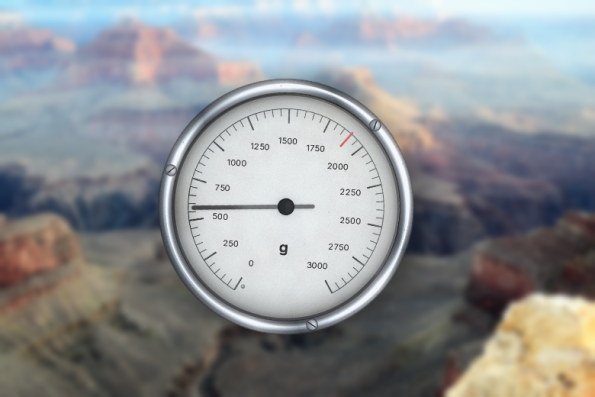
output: 575; g
